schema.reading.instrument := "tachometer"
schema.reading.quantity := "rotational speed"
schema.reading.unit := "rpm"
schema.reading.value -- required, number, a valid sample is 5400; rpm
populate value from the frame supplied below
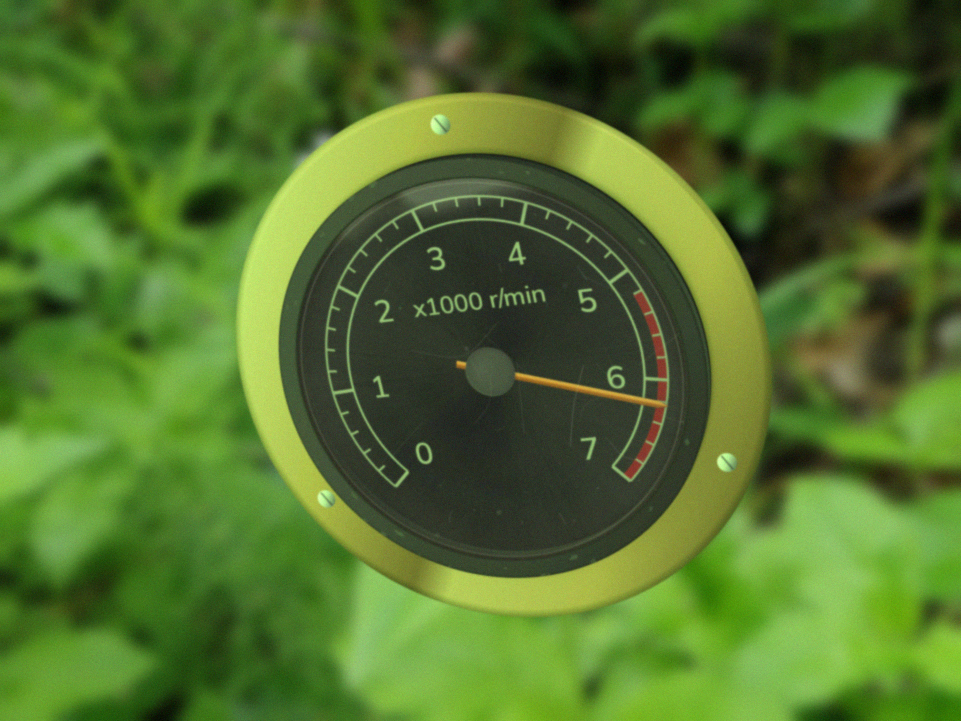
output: 6200; rpm
